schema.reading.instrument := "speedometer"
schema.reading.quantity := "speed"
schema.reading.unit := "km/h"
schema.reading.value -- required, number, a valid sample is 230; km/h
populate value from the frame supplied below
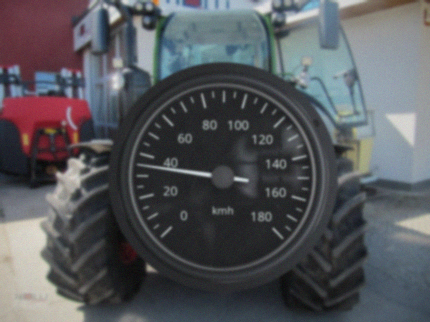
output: 35; km/h
